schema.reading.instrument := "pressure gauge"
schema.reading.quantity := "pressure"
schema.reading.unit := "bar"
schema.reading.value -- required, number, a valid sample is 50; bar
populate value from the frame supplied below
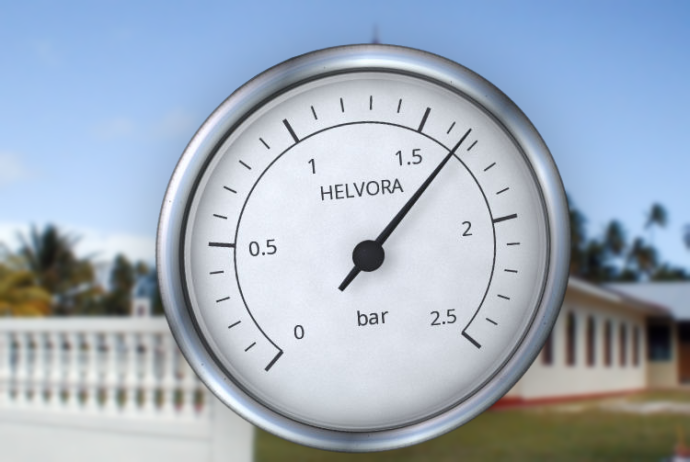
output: 1.65; bar
